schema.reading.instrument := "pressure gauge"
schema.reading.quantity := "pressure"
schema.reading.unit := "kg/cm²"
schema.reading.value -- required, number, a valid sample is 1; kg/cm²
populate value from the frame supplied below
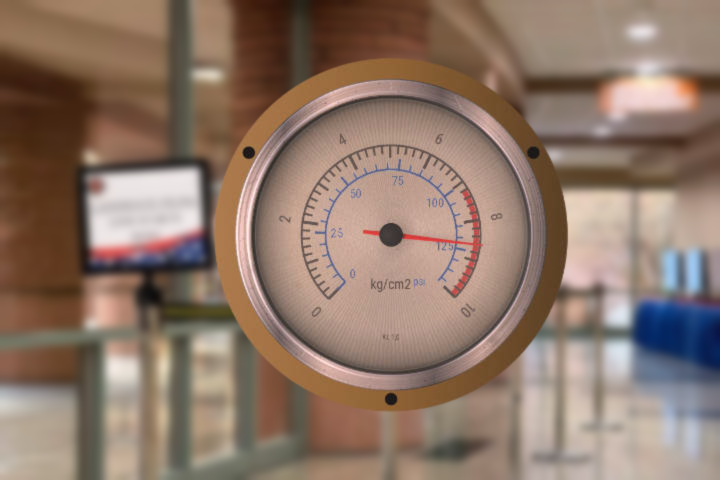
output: 8.6; kg/cm²
